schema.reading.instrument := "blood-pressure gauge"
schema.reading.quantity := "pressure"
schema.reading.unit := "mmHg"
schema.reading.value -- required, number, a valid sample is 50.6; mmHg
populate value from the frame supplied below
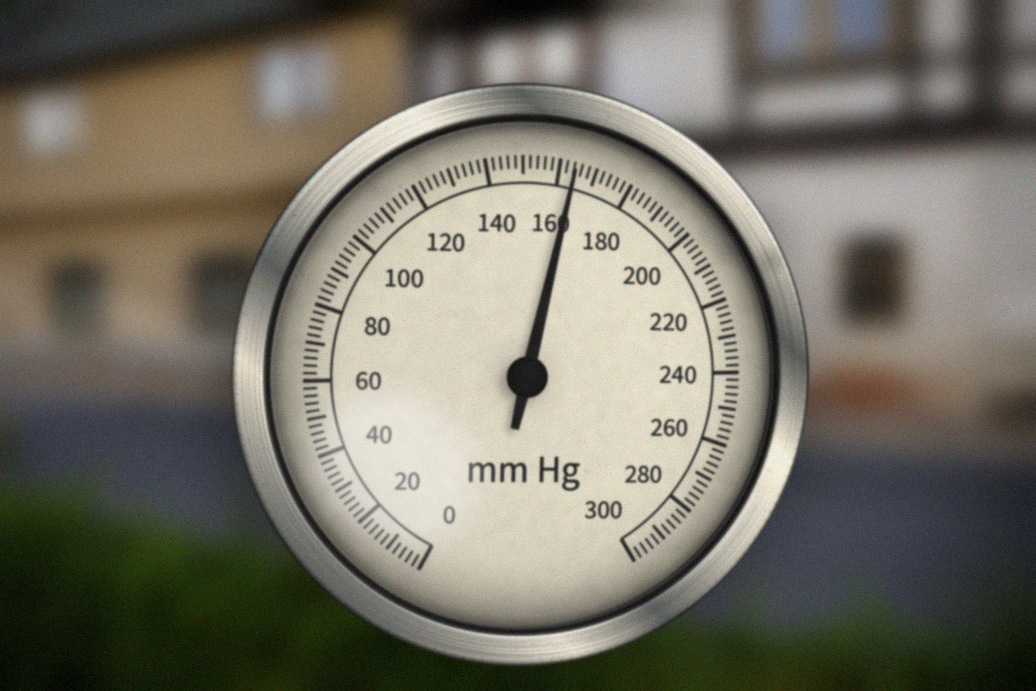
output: 164; mmHg
